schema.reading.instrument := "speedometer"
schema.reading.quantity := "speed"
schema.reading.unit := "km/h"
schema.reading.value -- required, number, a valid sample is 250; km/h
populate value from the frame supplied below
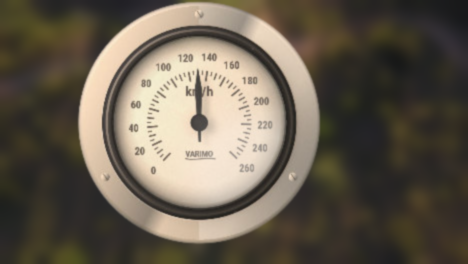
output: 130; km/h
